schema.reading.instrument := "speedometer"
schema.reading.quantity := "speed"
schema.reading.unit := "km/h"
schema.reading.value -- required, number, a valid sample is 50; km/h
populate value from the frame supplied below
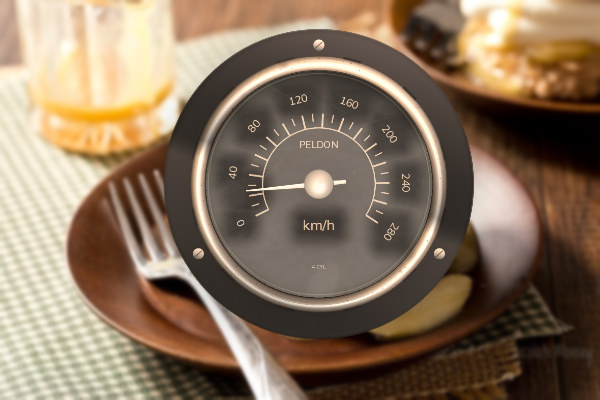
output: 25; km/h
